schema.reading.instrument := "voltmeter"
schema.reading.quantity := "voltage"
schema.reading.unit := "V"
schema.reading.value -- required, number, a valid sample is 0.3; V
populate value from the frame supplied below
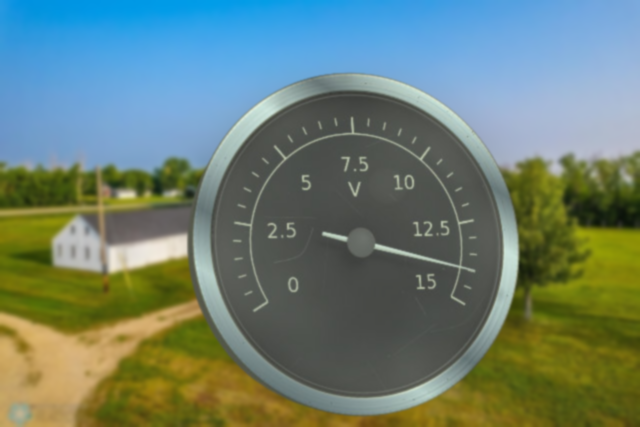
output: 14; V
